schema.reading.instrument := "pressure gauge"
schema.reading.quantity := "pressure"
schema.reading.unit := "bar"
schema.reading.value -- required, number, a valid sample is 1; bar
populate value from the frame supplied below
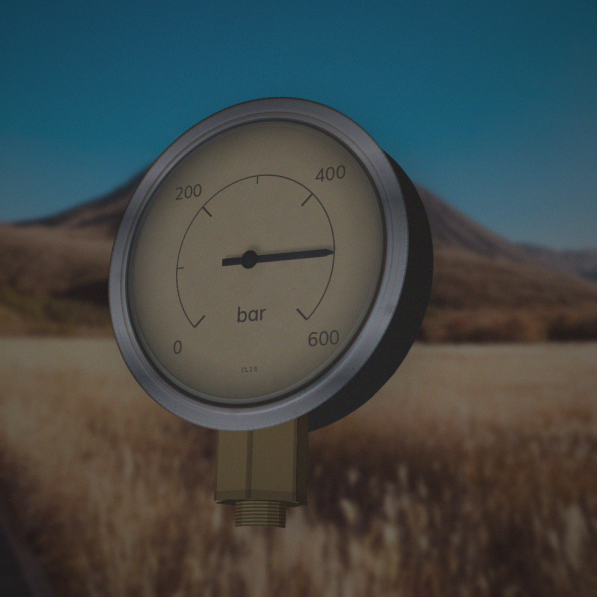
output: 500; bar
